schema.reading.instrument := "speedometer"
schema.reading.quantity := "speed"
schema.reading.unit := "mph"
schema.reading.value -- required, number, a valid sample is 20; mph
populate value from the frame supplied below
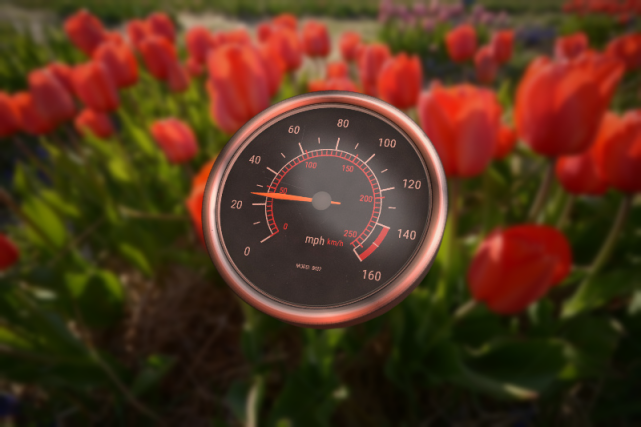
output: 25; mph
